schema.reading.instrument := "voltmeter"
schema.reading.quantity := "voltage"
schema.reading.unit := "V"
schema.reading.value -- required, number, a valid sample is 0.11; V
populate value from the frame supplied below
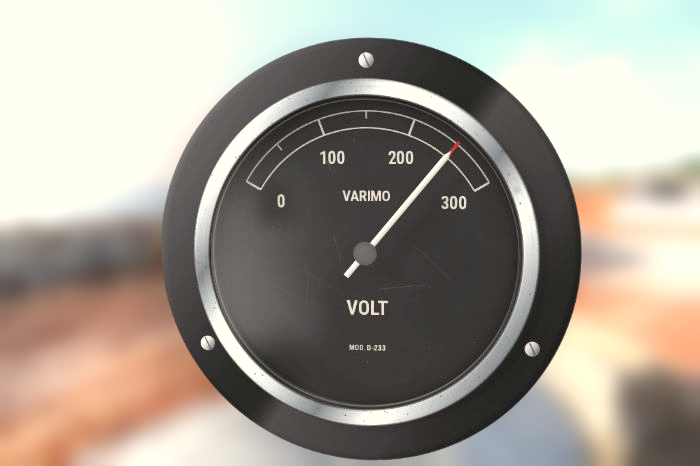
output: 250; V
